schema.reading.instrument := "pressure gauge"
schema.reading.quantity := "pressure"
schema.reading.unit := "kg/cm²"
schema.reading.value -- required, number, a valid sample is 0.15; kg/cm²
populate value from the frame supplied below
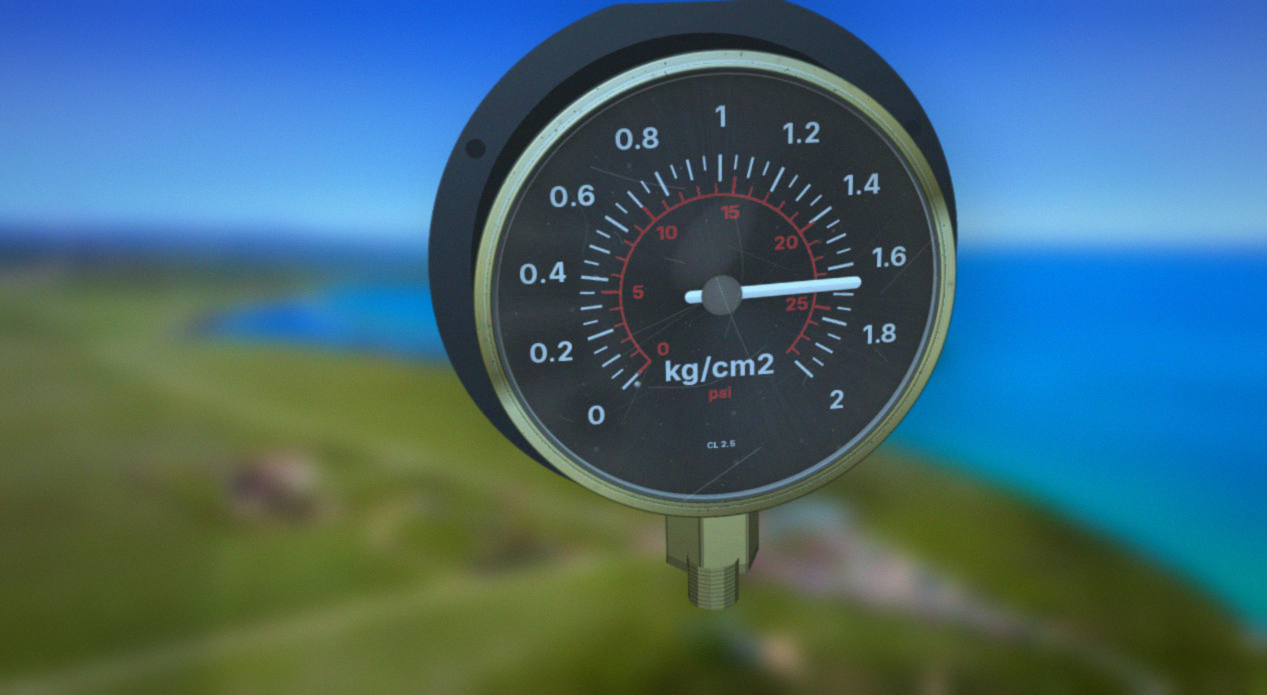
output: 1.65; kg/cm²
